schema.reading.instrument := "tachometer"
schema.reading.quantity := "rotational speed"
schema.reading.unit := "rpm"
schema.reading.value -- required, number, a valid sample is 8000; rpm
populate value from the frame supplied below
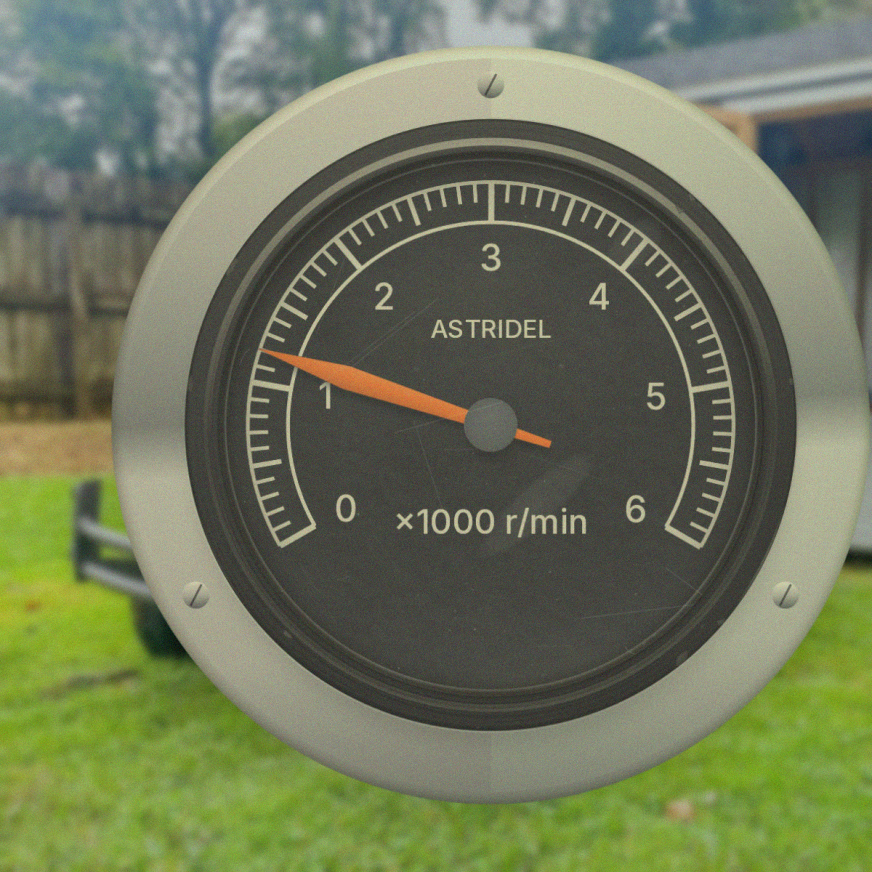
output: 1200; rpm
